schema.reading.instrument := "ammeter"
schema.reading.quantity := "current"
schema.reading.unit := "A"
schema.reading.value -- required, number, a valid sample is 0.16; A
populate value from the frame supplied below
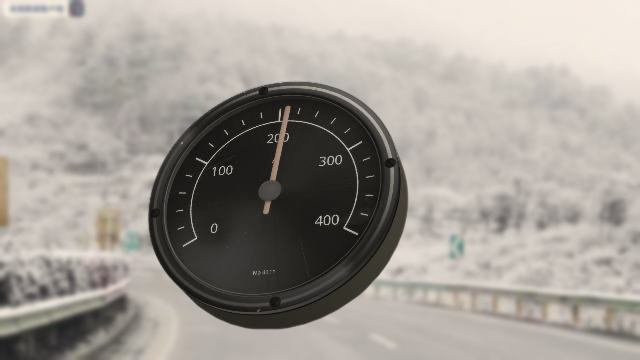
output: 210; A
